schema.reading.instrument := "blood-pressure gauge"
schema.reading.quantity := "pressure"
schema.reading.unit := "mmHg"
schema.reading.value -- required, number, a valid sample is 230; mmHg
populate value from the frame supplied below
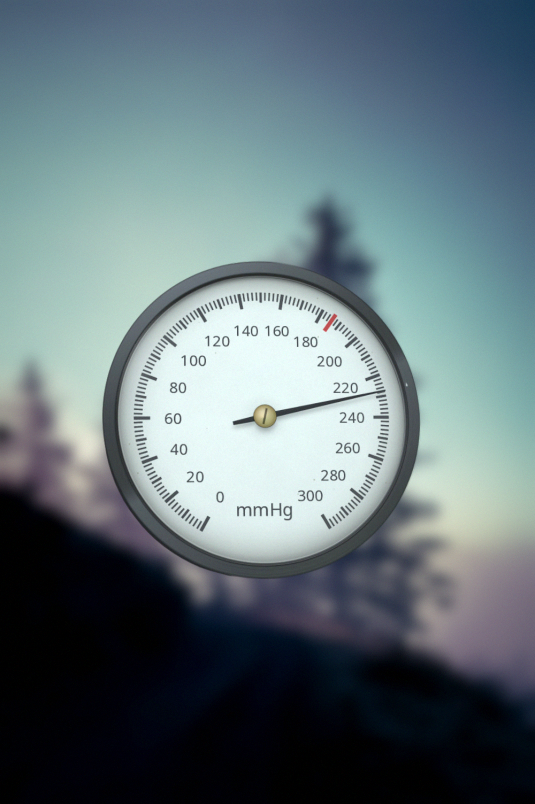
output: 228; mmHg
